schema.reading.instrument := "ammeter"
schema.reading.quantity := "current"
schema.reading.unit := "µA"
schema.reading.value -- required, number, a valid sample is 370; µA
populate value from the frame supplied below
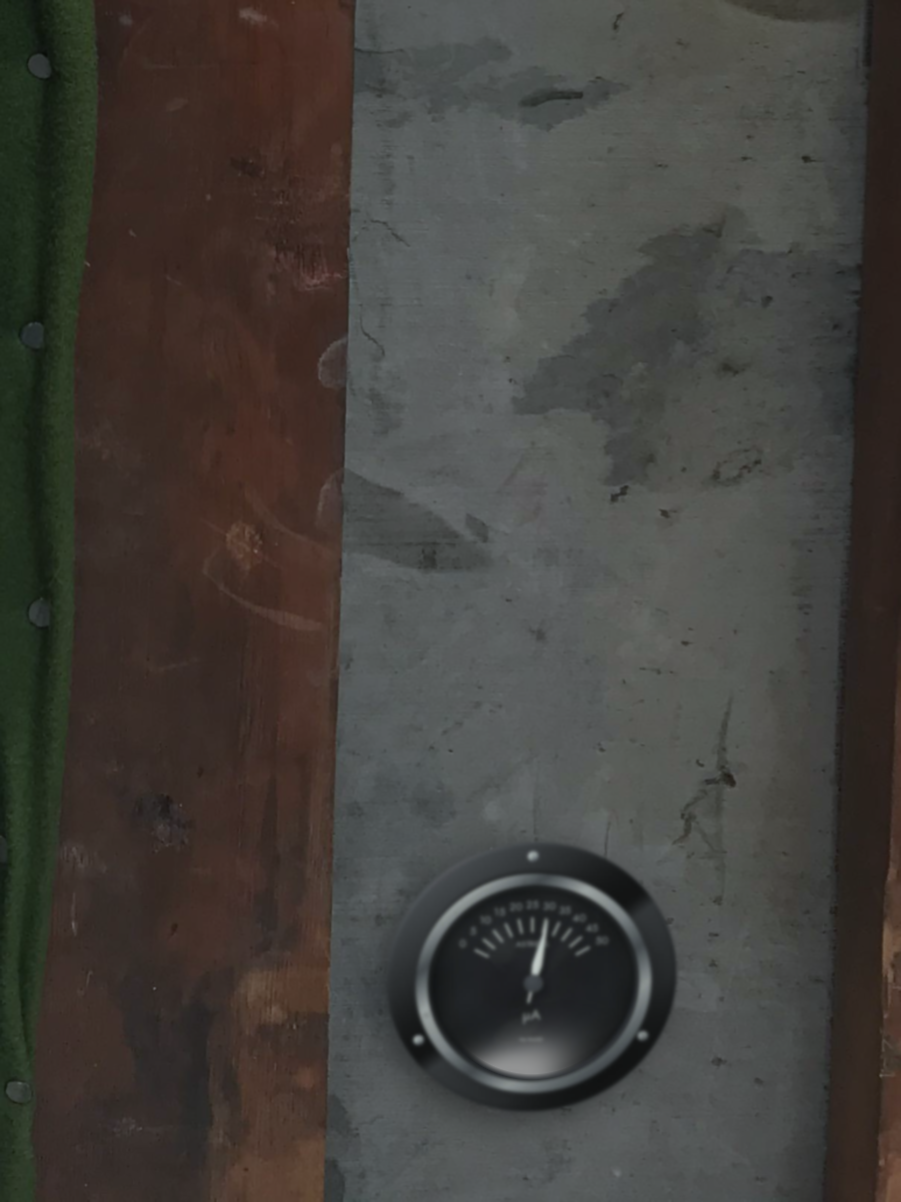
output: 30; µA
